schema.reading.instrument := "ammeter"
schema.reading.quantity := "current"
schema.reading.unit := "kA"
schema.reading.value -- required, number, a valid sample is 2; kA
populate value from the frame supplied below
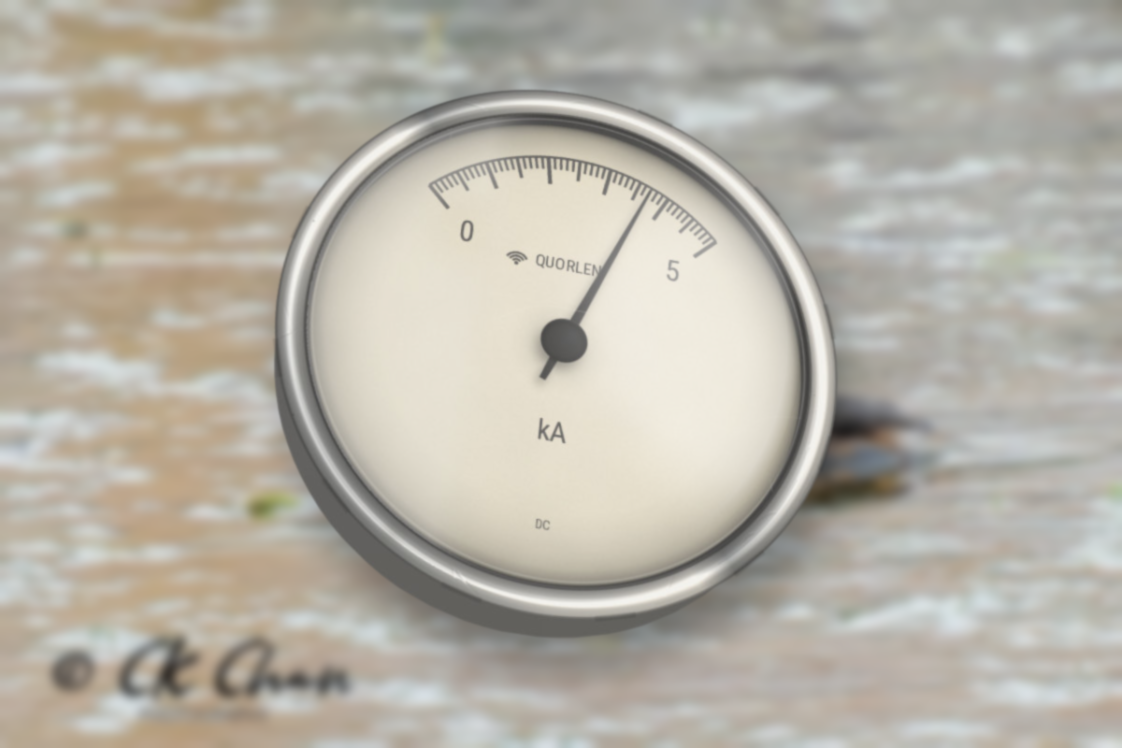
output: 3.7; kA
